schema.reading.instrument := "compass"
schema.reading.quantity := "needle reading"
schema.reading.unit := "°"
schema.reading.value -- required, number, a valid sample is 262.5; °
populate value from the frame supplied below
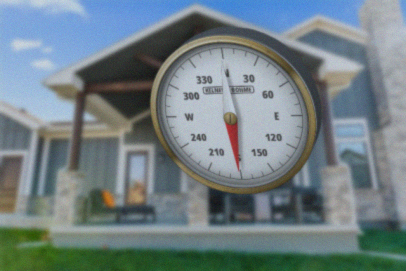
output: 180; °
